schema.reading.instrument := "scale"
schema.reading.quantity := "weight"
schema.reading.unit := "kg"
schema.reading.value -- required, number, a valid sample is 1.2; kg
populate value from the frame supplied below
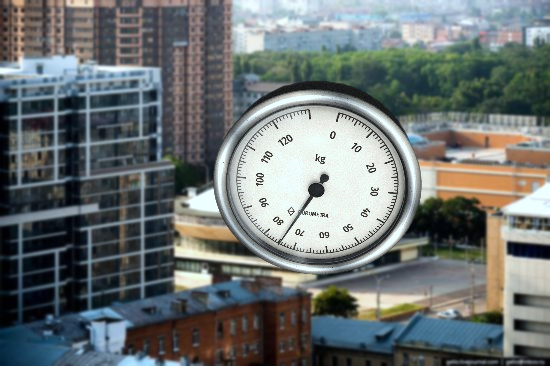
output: 75; kg
